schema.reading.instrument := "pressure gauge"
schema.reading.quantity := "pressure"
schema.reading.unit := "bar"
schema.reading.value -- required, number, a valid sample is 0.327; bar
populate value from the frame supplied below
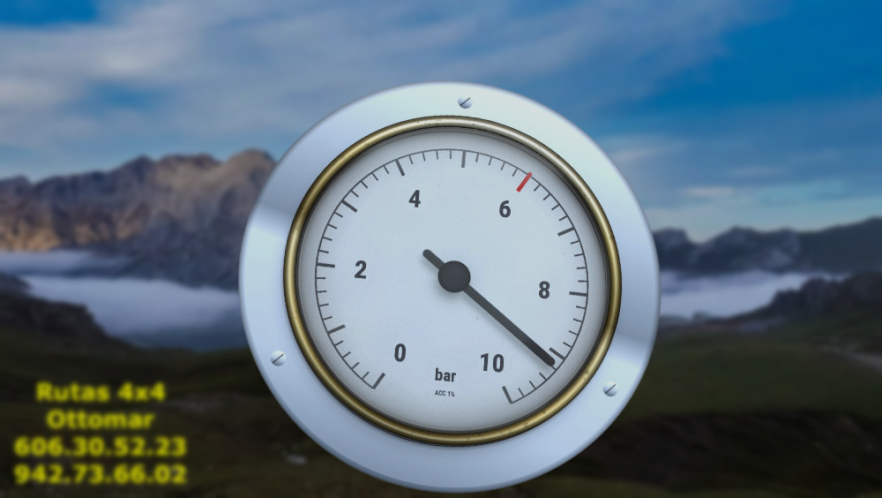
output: 9.2; bar
